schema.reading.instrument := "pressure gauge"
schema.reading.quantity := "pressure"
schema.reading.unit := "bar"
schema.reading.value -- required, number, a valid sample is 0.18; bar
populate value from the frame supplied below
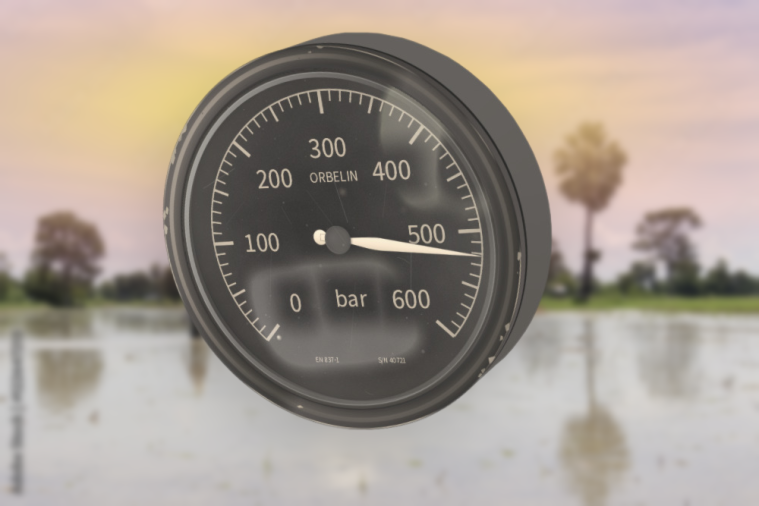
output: 520; bar
